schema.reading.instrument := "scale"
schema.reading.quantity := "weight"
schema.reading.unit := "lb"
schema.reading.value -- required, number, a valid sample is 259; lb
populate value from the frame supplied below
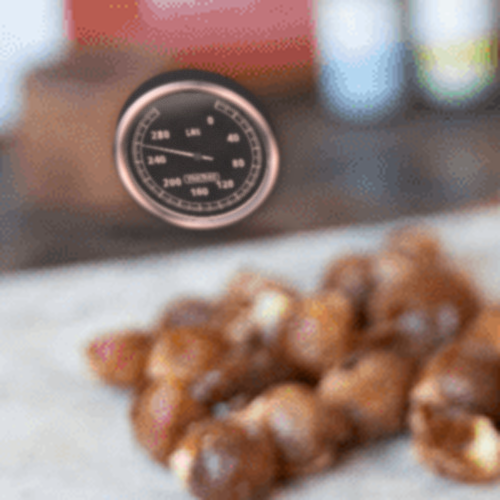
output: 260; lb
